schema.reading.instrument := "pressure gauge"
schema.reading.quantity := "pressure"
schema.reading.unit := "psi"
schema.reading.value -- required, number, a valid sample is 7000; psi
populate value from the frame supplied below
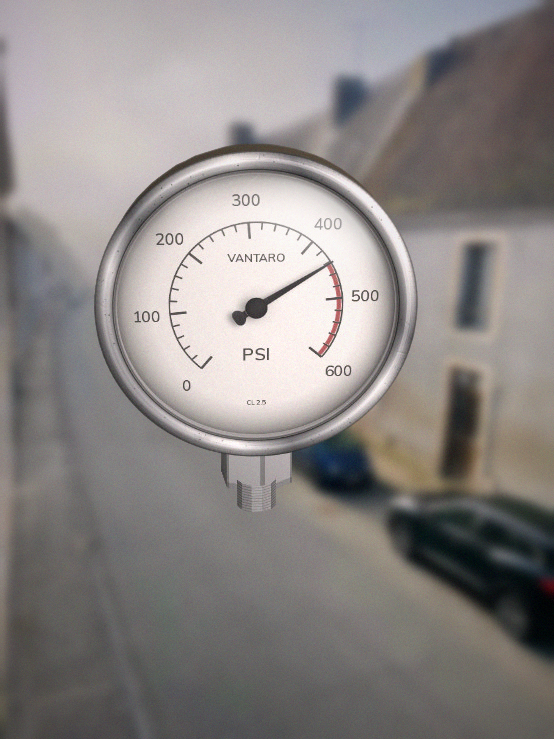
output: 440; psi
